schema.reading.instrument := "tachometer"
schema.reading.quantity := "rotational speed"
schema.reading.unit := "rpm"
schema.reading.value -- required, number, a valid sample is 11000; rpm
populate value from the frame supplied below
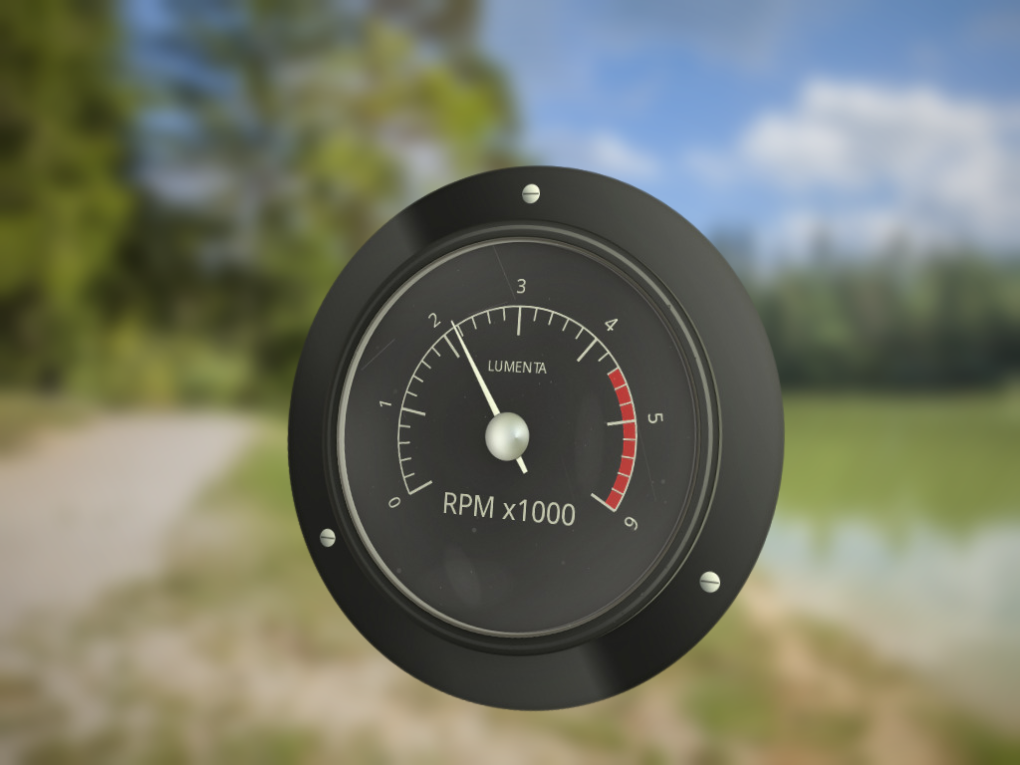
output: 2200; rpm
